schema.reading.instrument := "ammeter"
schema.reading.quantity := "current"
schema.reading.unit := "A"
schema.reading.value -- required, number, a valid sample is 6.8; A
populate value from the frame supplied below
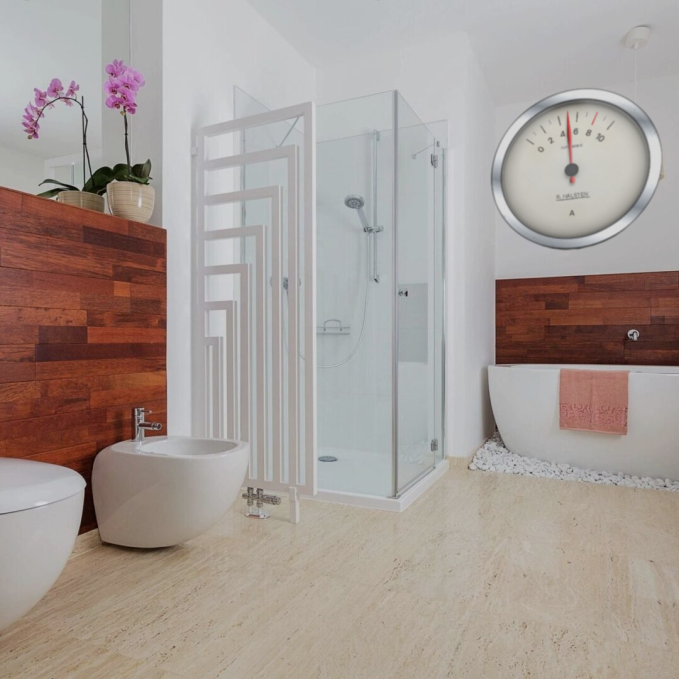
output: 5; A
